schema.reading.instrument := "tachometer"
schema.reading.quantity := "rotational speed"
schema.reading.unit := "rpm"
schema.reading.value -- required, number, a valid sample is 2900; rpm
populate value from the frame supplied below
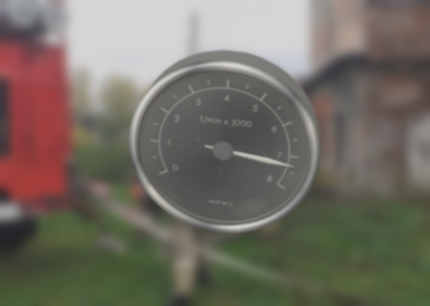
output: 7250; rpm
